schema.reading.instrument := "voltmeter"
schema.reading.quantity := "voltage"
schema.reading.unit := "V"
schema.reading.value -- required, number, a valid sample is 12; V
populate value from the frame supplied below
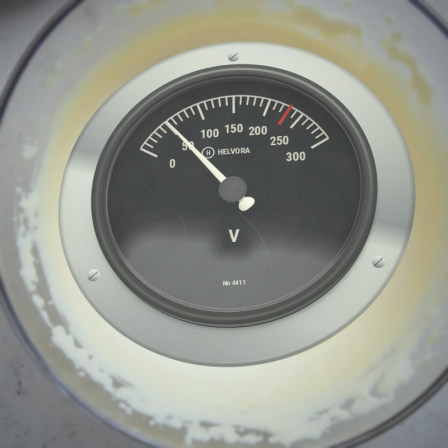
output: 50; V
